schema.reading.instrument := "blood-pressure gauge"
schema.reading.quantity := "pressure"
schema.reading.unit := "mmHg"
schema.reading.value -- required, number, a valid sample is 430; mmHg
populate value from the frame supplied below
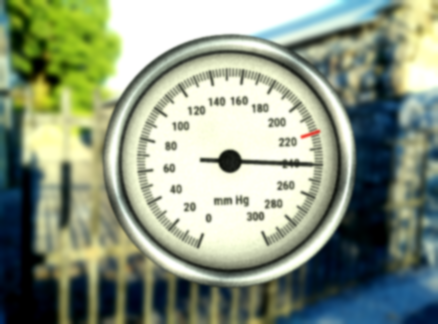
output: 240; mmHg
